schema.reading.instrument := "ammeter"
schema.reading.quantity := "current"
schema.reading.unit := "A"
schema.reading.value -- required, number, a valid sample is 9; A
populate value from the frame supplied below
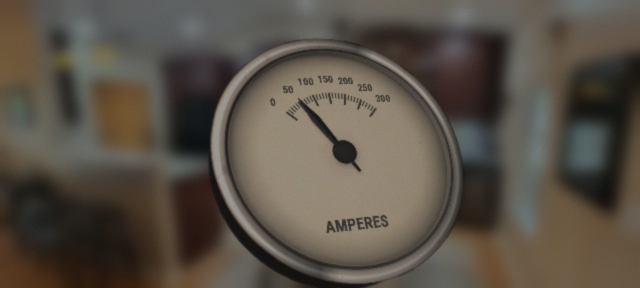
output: 50; A
